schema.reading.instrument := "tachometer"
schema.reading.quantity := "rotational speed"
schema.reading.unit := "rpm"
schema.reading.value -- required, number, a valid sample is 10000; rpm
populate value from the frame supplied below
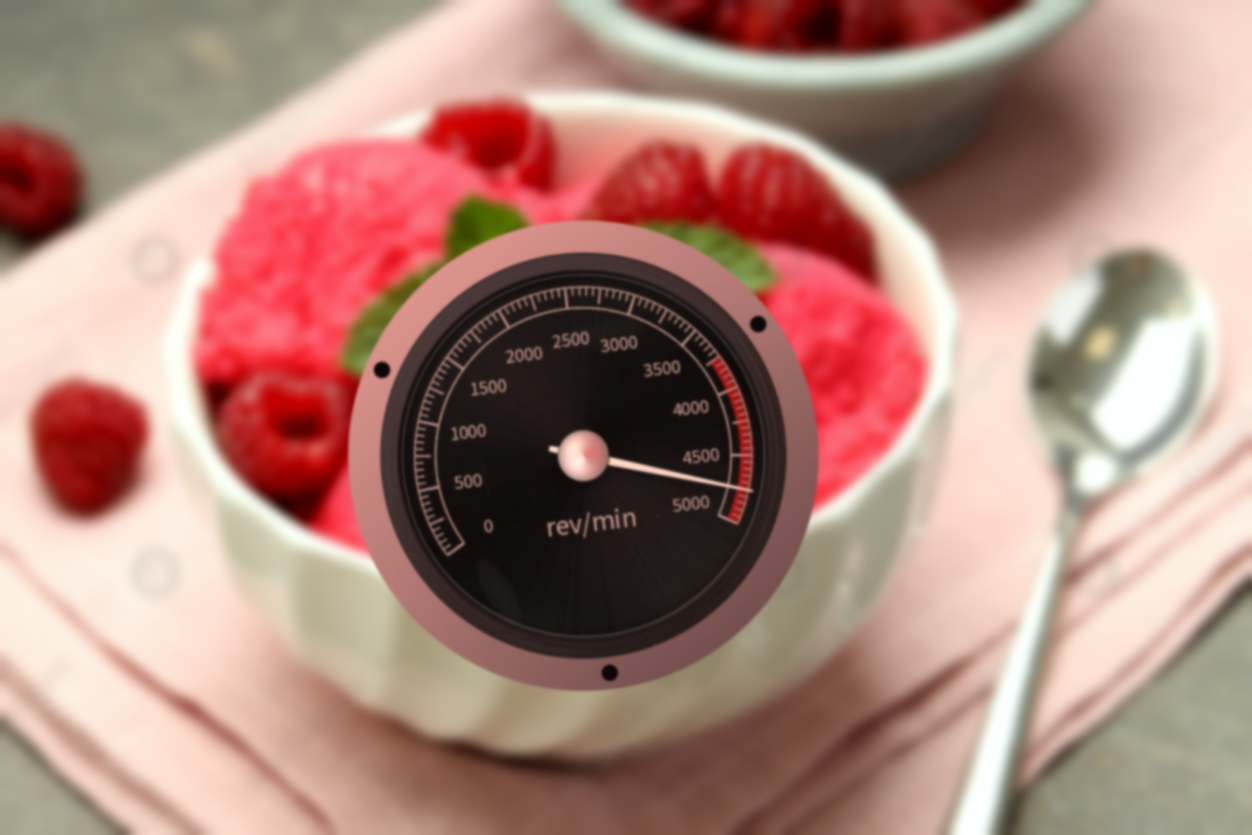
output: 4750; rpm
